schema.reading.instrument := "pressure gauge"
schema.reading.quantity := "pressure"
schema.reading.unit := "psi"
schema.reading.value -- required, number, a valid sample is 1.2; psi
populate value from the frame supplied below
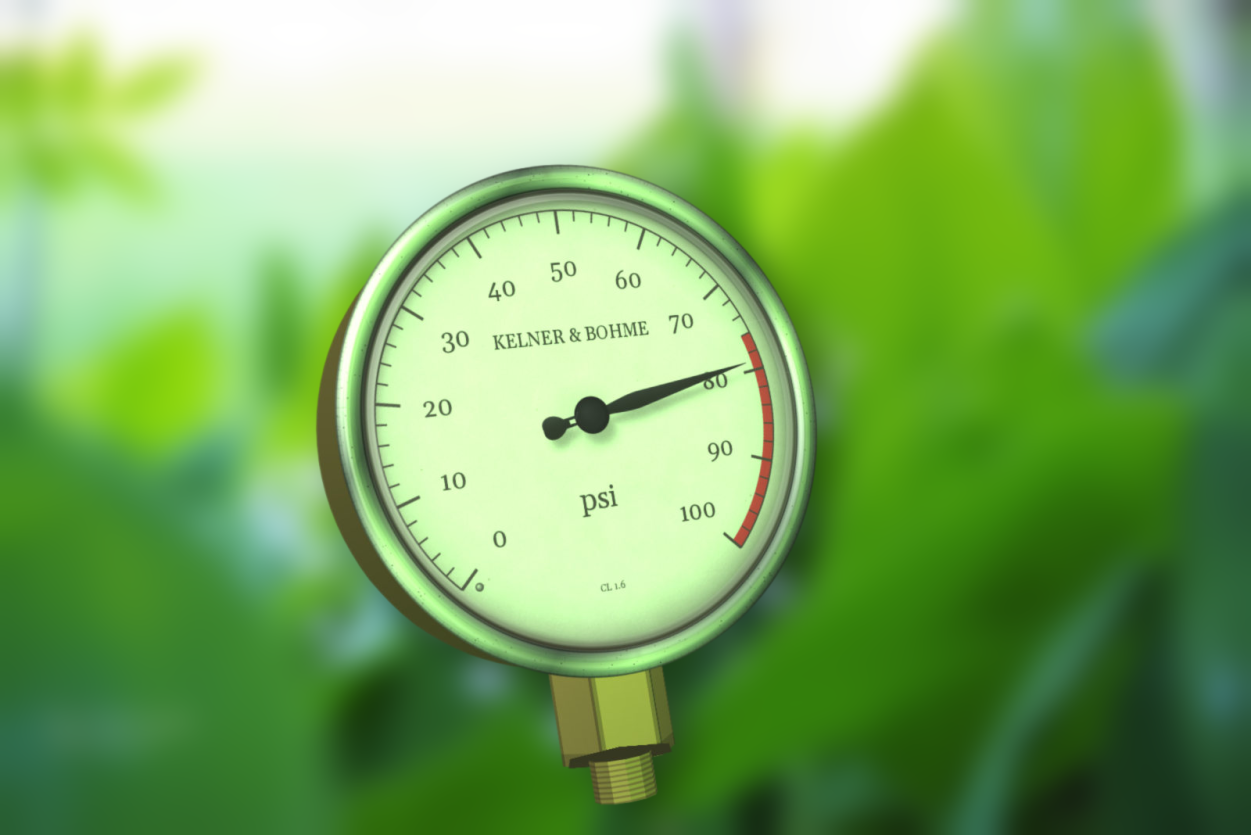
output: 79; psi
